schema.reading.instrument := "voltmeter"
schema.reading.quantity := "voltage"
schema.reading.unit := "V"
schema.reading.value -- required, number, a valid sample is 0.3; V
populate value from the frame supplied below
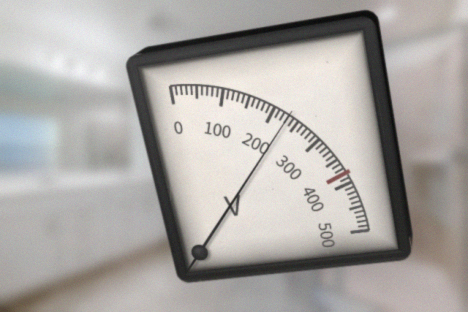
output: 230; V
